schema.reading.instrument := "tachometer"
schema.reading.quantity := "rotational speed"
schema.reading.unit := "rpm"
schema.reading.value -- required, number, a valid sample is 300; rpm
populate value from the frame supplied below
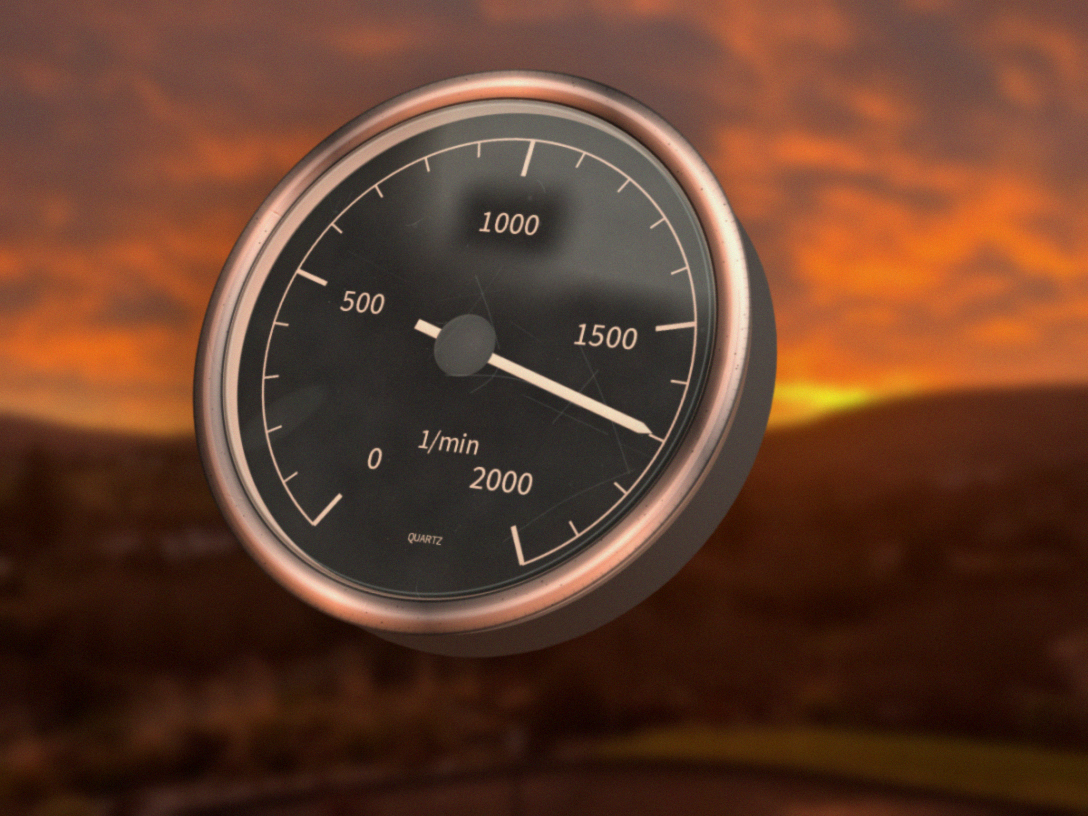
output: 1700; rpm
